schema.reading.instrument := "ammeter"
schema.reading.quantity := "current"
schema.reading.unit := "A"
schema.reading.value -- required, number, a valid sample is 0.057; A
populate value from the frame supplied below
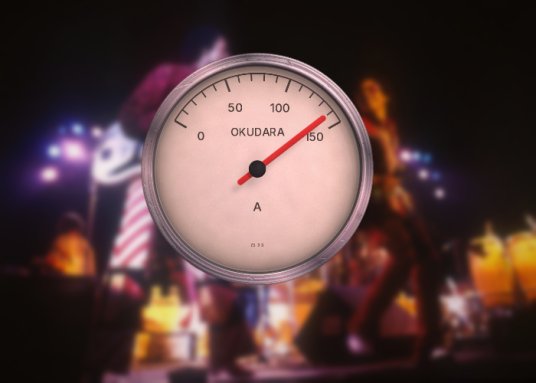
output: 140; A
